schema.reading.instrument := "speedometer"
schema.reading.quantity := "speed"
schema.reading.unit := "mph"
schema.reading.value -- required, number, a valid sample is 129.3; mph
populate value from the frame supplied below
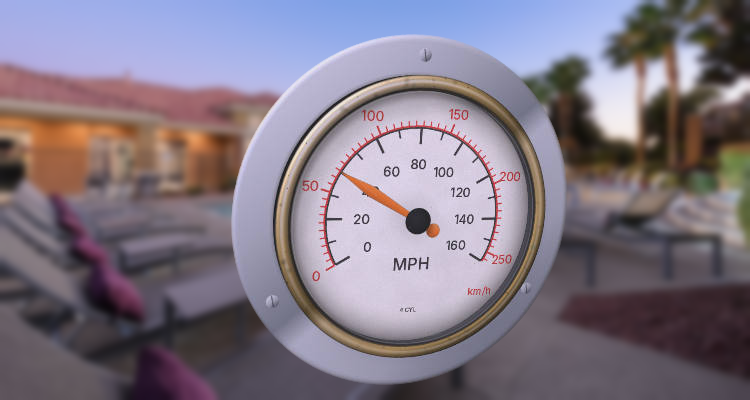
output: 40; mph
